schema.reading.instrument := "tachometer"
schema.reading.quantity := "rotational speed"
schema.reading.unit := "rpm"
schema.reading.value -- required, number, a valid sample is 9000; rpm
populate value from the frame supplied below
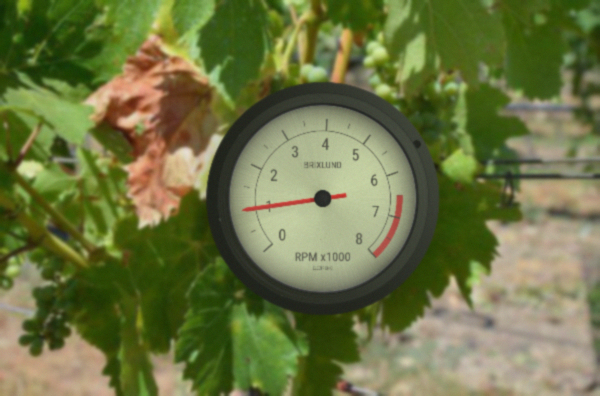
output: 1000; rpm
